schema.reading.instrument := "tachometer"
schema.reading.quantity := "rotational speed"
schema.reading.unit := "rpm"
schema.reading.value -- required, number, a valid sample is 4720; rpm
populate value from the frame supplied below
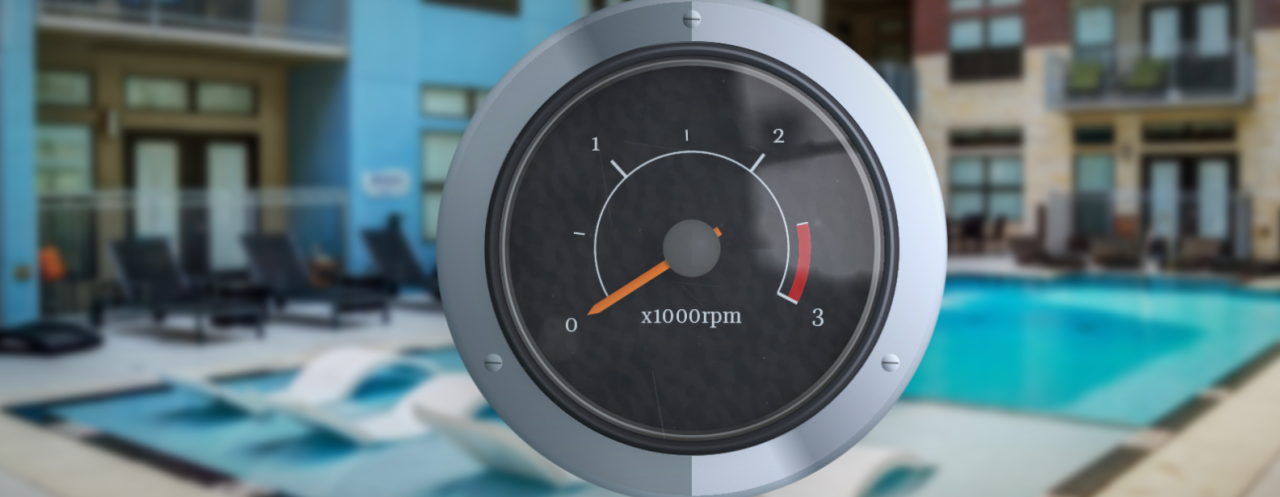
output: 0; rpm
